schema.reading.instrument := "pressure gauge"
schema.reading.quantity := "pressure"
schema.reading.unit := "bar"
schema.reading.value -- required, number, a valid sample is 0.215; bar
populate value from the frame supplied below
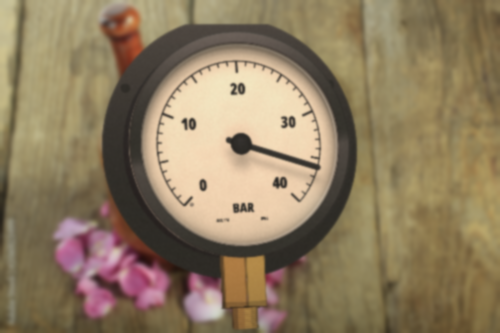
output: 36; bar
